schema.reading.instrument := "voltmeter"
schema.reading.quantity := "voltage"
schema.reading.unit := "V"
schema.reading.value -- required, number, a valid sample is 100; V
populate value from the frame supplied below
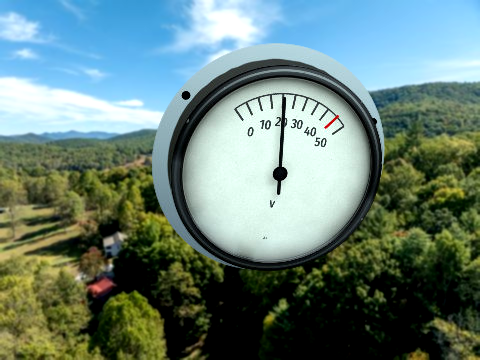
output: 20; V
